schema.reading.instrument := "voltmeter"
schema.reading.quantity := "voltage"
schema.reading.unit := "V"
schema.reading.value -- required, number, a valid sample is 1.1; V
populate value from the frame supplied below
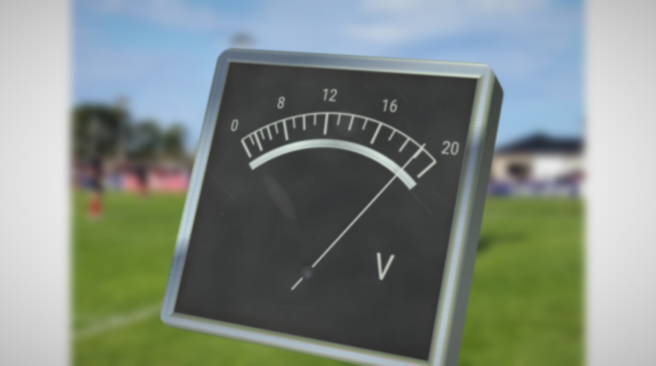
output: 19; V
